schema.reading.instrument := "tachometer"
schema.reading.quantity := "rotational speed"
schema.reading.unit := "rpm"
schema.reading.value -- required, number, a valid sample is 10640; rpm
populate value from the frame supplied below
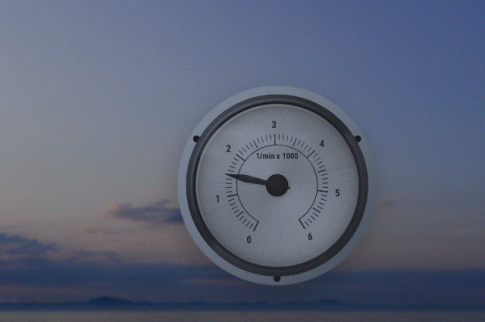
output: 1500; rpm
